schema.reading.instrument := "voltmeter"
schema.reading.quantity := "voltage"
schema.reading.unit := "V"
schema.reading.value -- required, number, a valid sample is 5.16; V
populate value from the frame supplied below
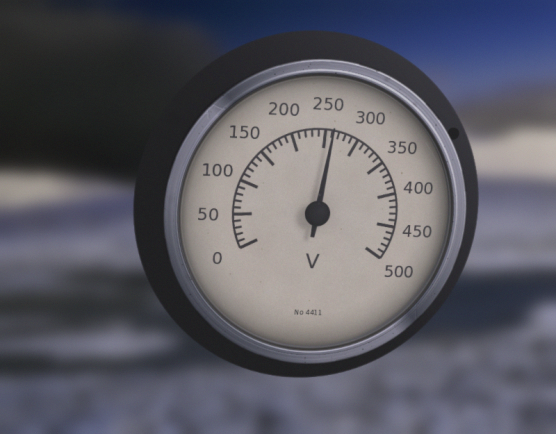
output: 260; V
